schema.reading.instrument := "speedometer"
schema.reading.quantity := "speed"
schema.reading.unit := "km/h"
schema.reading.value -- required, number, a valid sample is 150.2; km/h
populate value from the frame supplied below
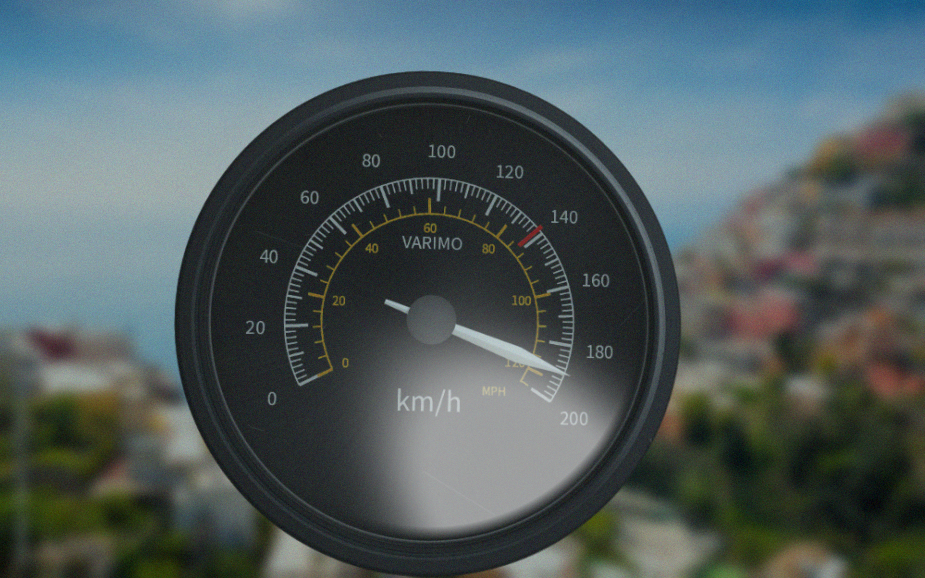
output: 190; km/h
